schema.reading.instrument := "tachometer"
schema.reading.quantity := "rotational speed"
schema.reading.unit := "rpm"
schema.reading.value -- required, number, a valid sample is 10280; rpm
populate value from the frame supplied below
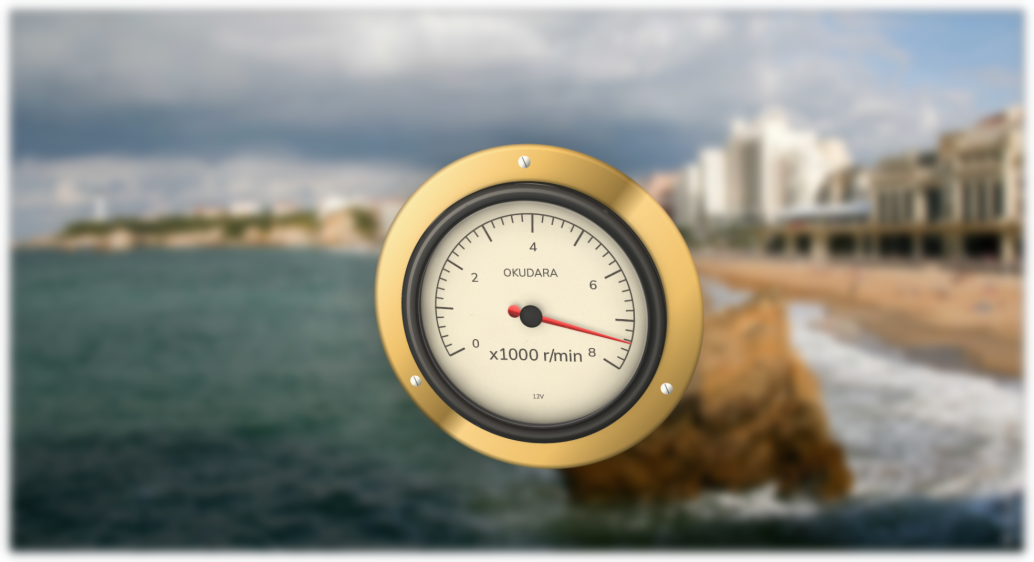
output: 7400; rpm
